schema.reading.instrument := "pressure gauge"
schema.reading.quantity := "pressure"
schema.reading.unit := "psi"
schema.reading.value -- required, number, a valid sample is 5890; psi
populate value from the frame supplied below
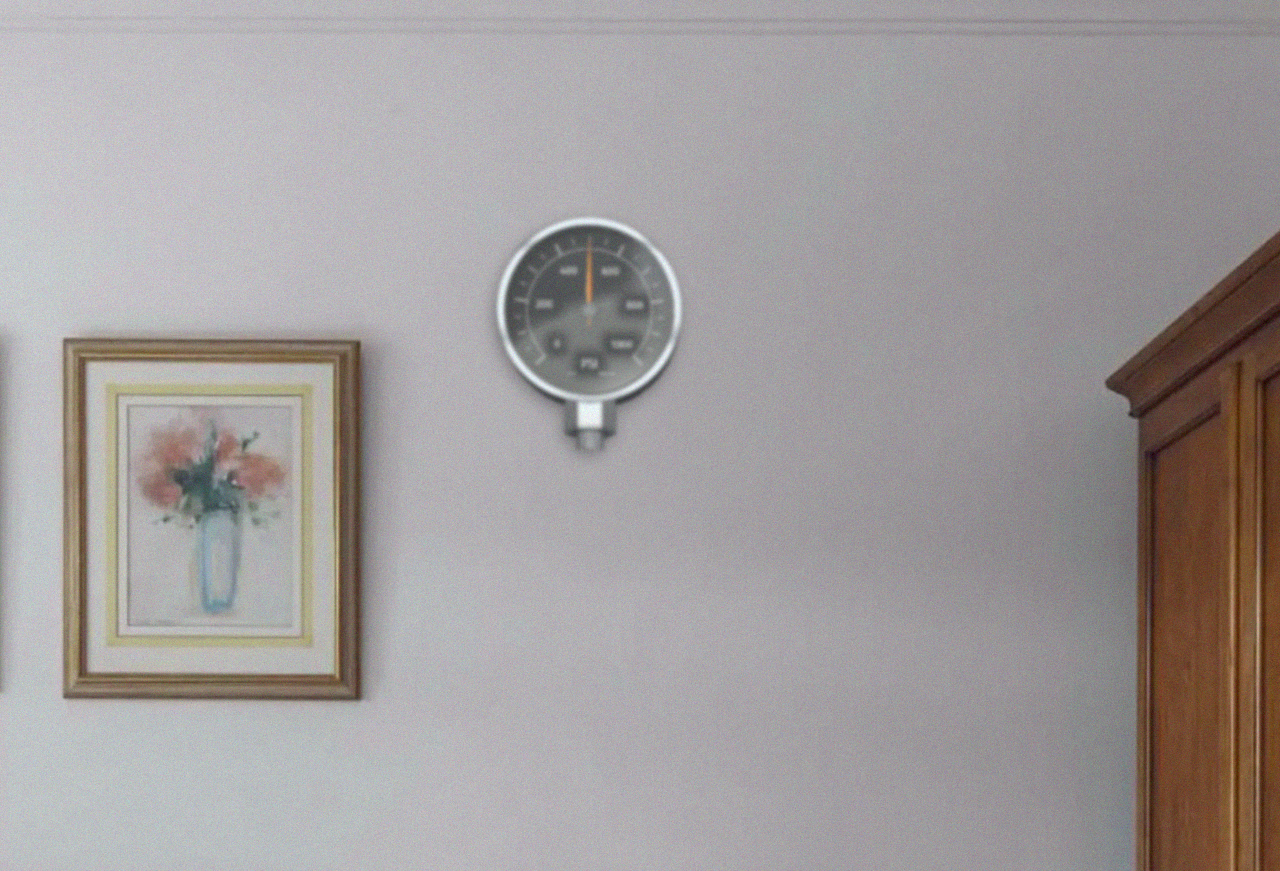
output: 500; psi
